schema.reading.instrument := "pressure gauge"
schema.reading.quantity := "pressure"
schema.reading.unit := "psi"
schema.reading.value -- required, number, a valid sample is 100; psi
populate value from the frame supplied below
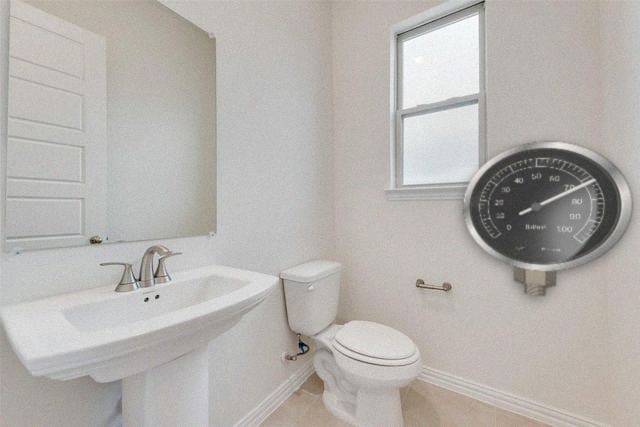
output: 72; psi
